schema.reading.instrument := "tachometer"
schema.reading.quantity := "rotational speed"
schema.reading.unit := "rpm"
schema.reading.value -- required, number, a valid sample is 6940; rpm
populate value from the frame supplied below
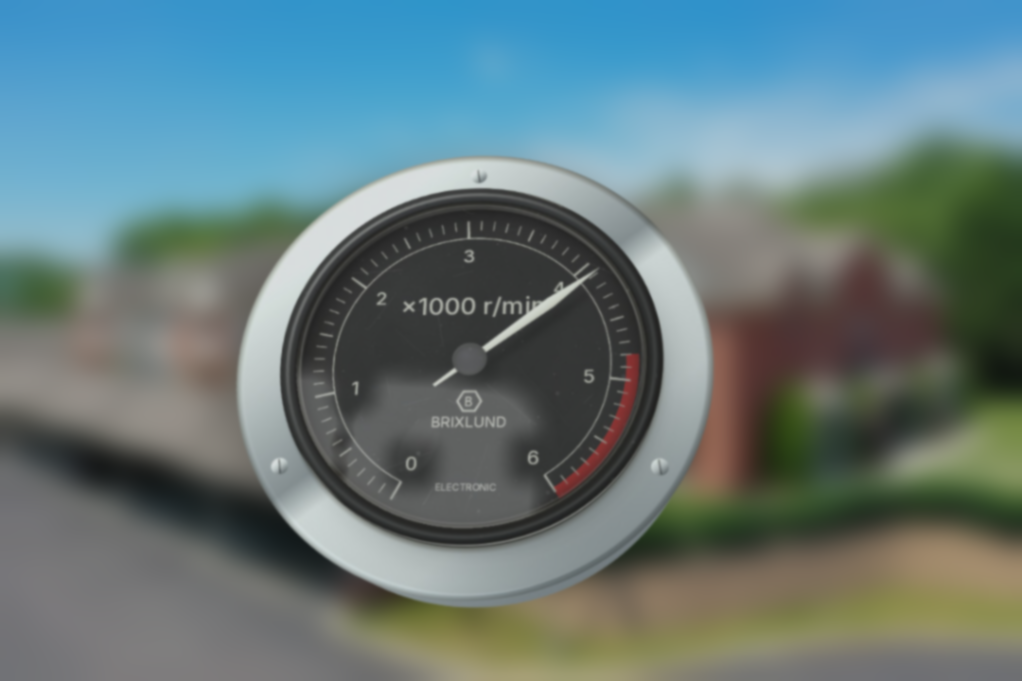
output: 4100; rpm
